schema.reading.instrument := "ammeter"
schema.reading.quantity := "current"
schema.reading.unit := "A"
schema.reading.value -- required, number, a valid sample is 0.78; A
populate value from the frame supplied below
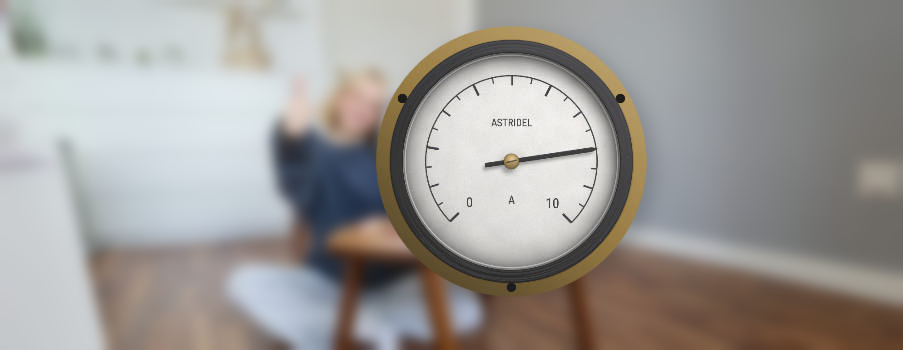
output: 8; A
